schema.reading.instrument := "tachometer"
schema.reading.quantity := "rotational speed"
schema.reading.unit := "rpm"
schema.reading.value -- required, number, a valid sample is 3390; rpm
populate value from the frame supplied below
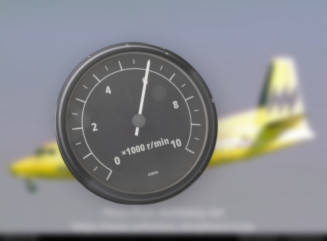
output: 6000; rpm
